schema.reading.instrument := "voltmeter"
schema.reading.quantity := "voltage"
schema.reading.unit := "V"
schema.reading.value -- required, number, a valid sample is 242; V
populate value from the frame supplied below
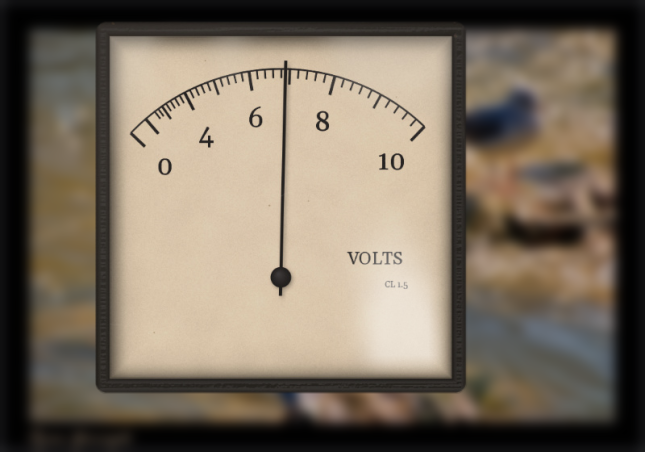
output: 6.9; V
